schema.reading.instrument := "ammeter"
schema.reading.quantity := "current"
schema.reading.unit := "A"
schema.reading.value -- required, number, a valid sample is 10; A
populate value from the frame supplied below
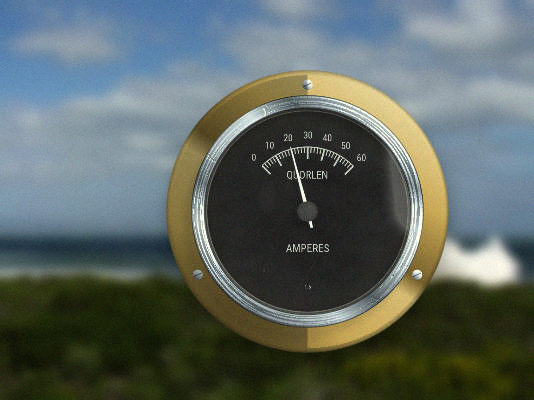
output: 20; A
